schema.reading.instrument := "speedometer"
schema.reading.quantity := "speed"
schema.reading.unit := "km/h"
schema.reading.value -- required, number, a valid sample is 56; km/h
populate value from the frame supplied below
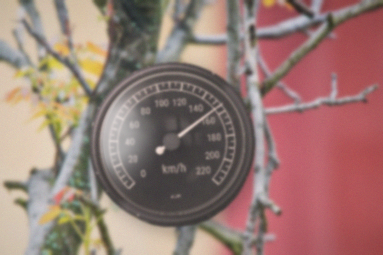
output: 155; km/h
